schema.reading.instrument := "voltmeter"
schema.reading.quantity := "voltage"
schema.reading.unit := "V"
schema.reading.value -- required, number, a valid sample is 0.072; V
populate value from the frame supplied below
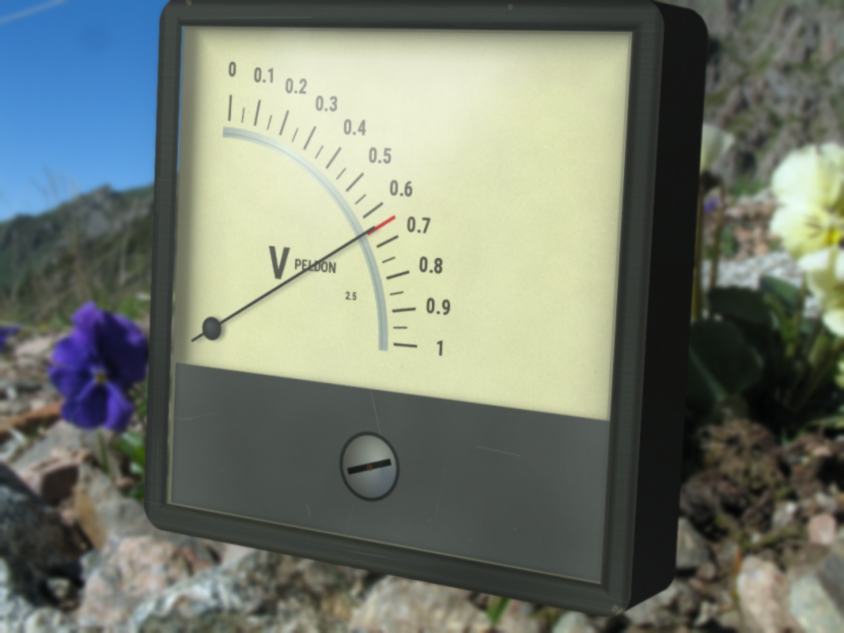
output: 0.65; V
